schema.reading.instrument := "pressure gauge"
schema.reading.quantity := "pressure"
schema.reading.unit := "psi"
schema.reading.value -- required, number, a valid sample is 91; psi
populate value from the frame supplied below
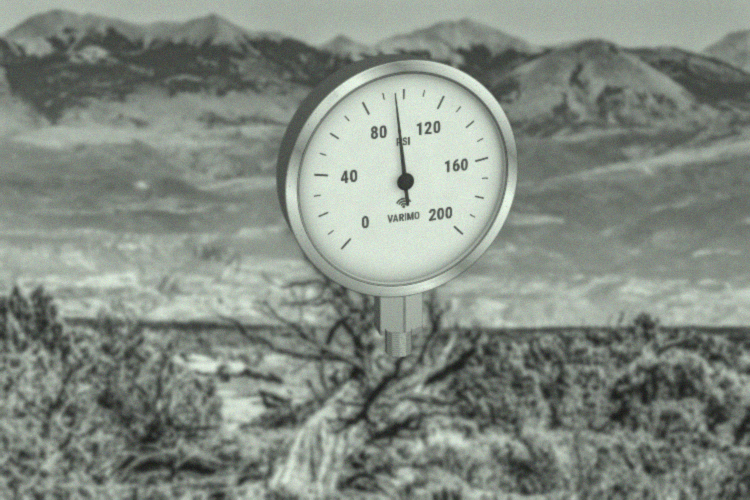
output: 95; psi
